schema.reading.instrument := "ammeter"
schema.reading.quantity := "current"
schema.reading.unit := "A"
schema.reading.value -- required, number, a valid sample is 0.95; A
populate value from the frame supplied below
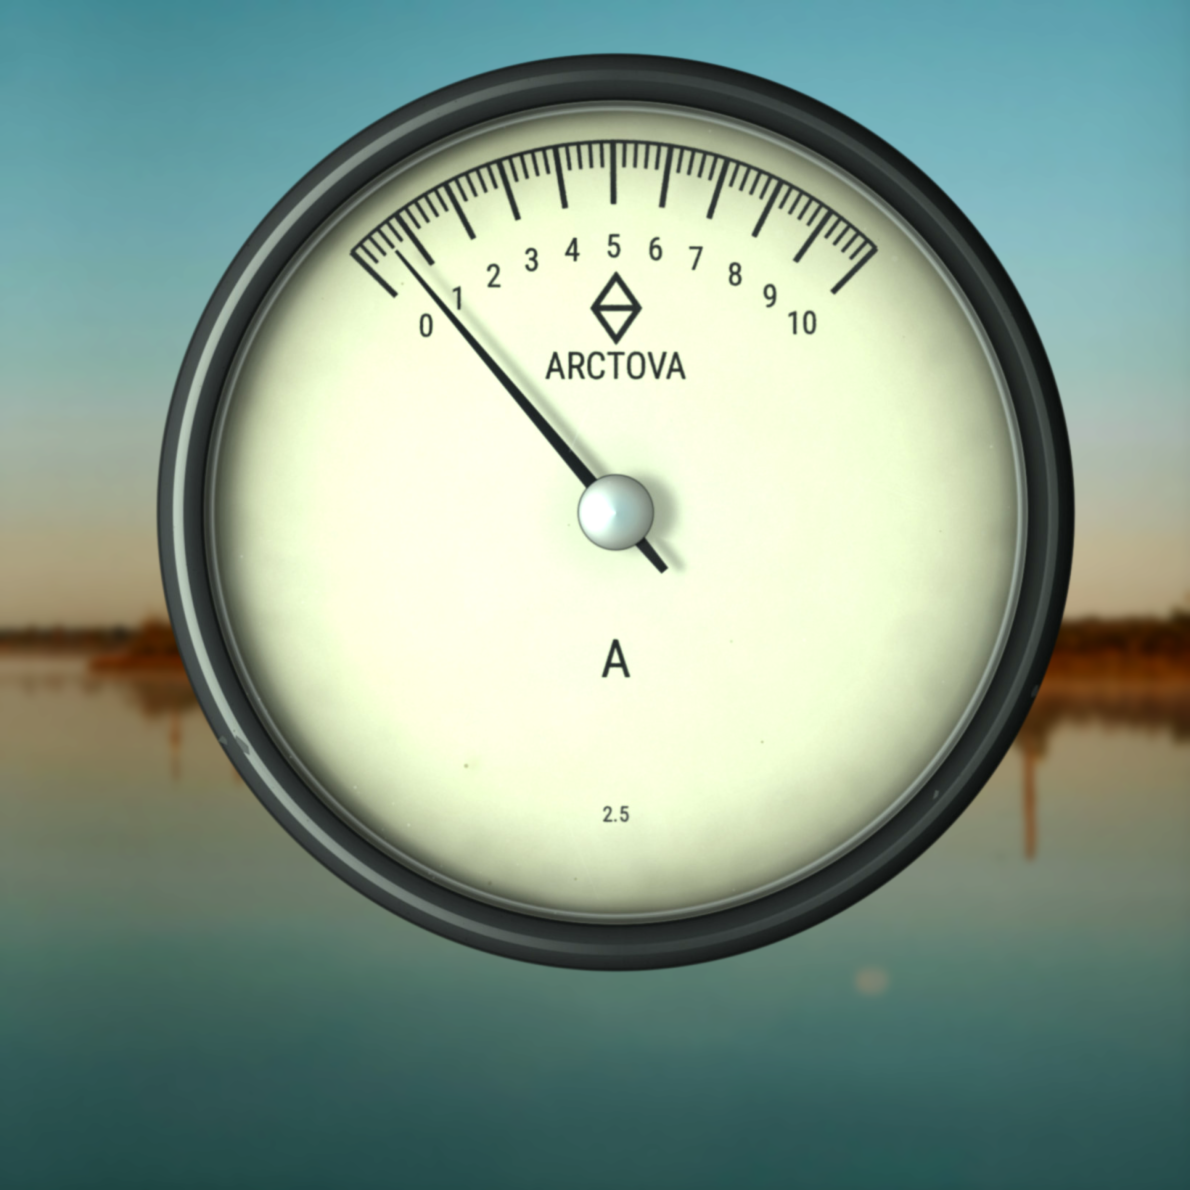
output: 0.6; A
